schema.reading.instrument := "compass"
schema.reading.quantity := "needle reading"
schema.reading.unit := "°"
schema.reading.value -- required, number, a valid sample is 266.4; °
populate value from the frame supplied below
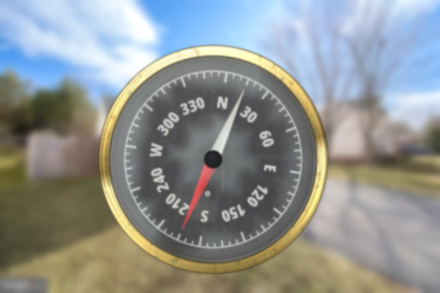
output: 195; °
